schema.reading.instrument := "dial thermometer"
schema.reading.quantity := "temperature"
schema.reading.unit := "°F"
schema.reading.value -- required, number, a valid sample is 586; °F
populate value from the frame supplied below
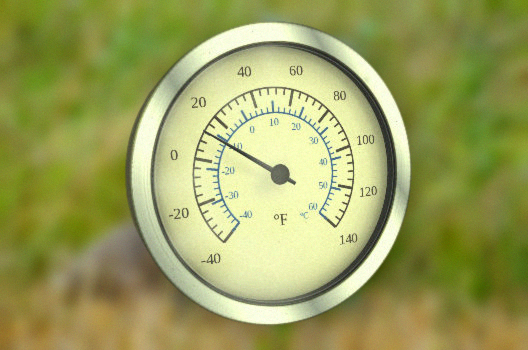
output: 12; °F
